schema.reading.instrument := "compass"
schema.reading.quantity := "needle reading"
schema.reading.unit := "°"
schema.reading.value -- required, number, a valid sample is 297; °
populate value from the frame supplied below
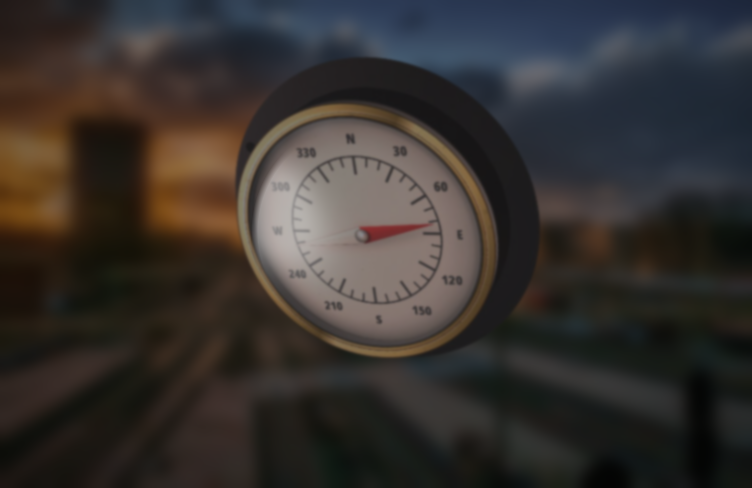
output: 80; °
